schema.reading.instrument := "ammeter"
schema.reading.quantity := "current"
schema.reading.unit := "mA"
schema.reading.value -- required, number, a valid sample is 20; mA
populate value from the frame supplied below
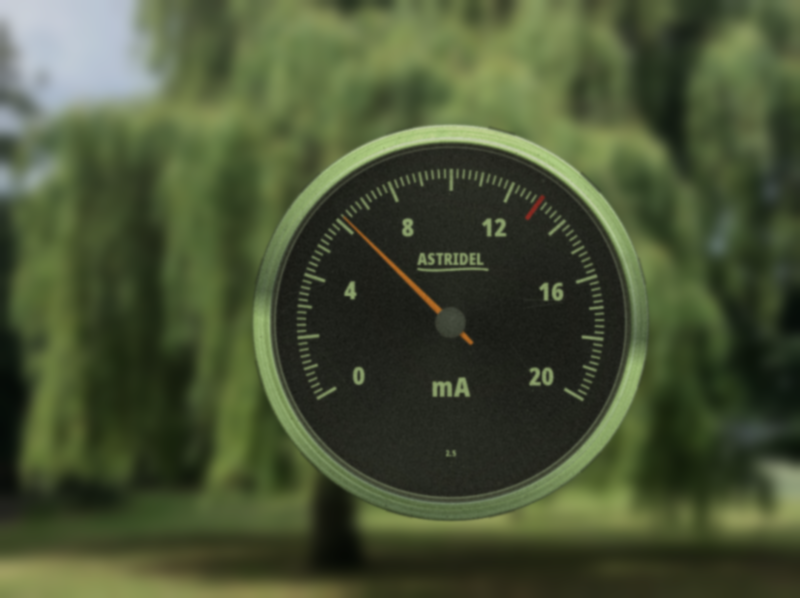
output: 6.2; mA
